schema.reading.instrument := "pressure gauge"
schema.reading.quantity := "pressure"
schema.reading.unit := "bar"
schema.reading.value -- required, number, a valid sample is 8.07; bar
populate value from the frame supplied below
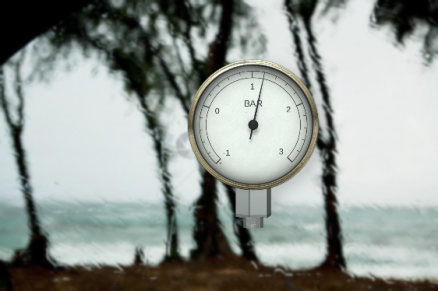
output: 1.2; bar
